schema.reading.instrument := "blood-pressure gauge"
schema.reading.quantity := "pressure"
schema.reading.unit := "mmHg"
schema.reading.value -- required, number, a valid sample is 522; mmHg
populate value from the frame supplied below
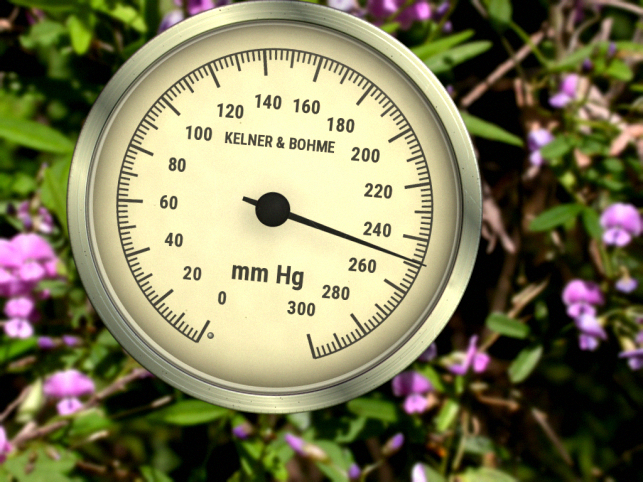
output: 248; mmHg
